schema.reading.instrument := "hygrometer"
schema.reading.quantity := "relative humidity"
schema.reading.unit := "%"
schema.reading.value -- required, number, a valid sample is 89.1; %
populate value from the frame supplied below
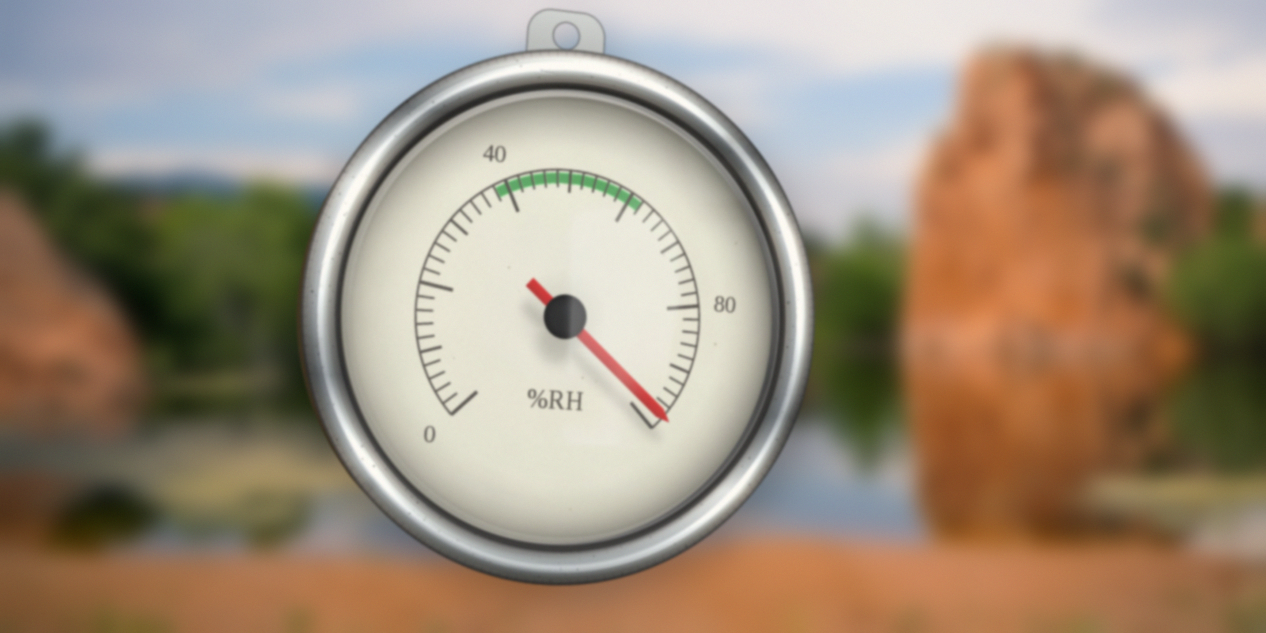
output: 98; %
